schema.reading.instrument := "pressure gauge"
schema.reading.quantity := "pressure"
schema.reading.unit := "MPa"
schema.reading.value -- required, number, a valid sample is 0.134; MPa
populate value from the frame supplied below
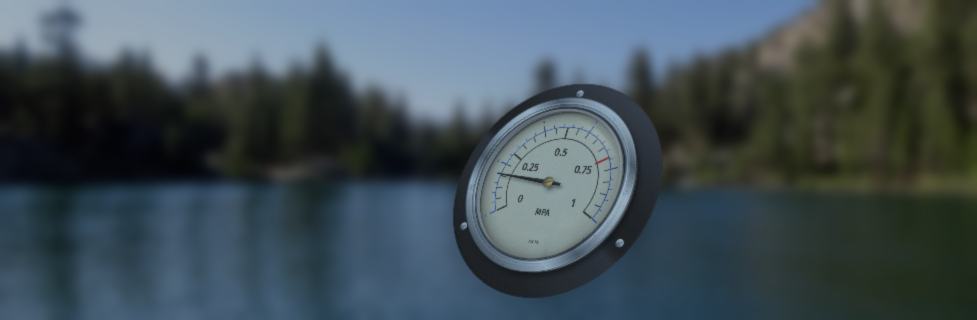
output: 0.15; MPa
